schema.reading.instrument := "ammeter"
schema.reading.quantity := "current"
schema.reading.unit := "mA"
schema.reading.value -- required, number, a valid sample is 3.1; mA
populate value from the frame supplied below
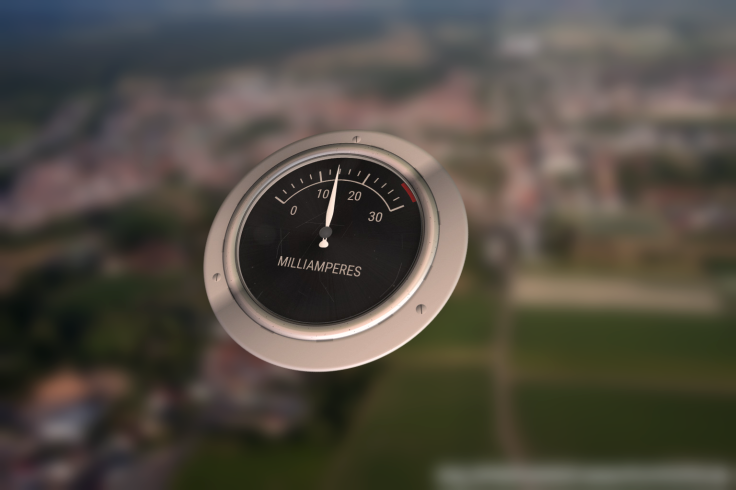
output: 14; mA
